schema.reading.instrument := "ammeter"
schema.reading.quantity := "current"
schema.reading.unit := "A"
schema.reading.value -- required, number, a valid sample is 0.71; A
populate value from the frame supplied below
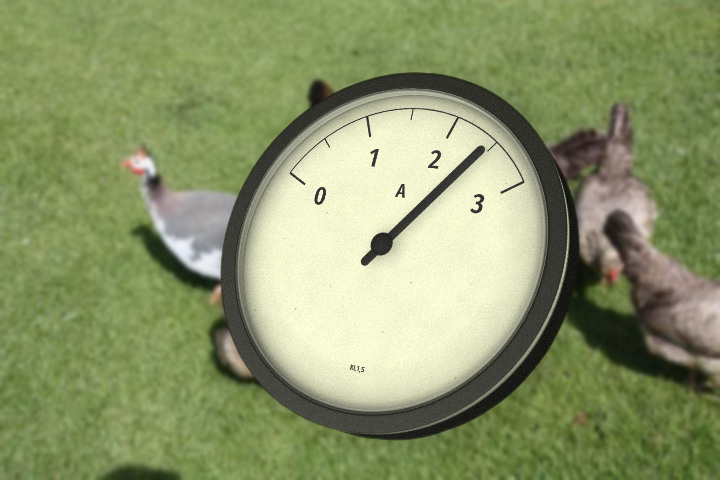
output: 2.5; A
